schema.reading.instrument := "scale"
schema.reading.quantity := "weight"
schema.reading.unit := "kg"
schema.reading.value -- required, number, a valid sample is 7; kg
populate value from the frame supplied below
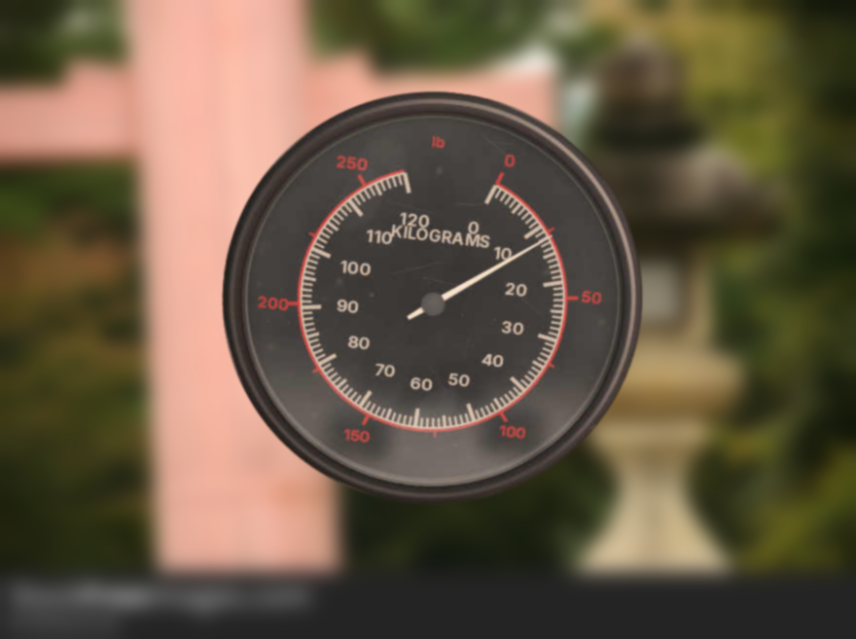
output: 12; kg
